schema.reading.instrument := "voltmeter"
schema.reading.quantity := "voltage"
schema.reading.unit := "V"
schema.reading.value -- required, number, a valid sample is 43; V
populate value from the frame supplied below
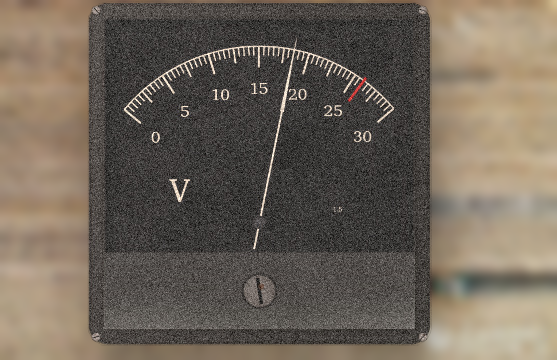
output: 18.5; V
